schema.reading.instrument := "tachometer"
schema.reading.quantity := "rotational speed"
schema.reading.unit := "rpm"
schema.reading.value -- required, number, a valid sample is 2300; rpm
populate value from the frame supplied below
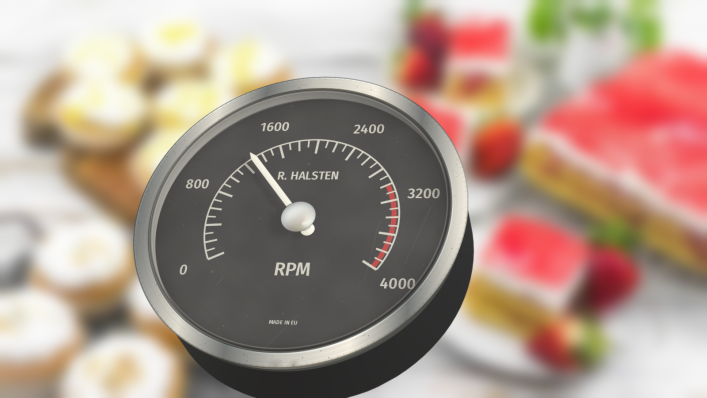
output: 1300; rpm
